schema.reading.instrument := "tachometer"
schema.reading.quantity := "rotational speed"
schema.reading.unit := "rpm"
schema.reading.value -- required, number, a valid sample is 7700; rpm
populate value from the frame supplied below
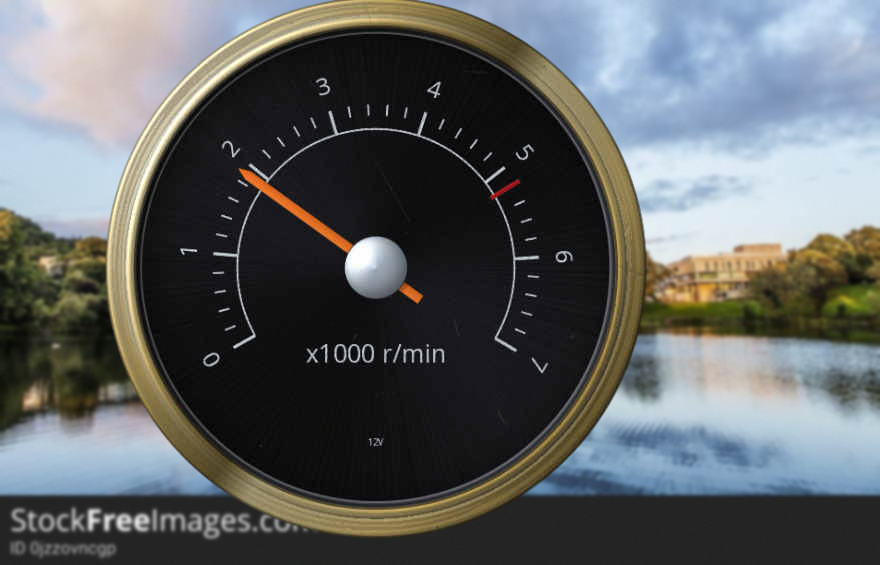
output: 1900; rpm
